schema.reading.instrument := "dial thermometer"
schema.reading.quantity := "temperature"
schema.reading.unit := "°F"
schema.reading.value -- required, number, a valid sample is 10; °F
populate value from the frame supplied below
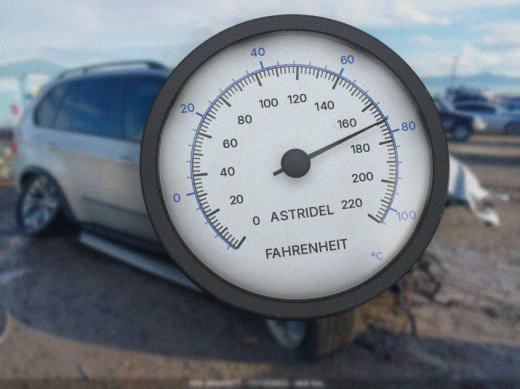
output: 170; °F
